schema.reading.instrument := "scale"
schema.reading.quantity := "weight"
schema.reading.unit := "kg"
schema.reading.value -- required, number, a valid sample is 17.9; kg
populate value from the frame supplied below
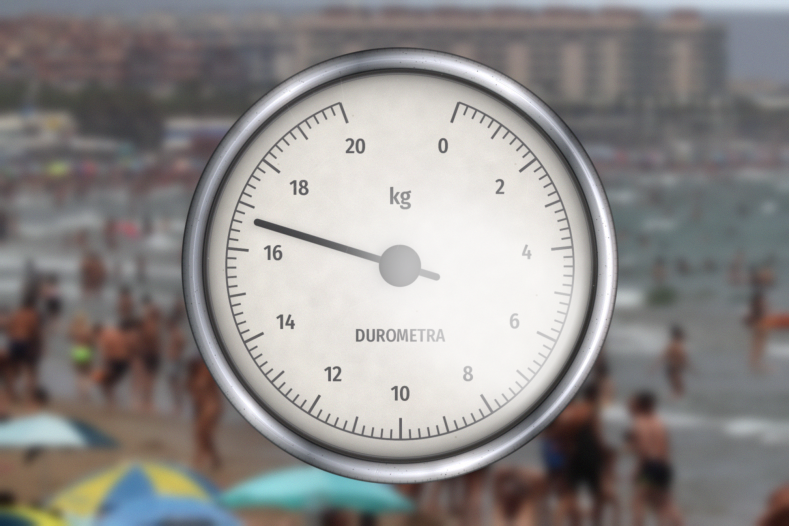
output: 16.7; kg
